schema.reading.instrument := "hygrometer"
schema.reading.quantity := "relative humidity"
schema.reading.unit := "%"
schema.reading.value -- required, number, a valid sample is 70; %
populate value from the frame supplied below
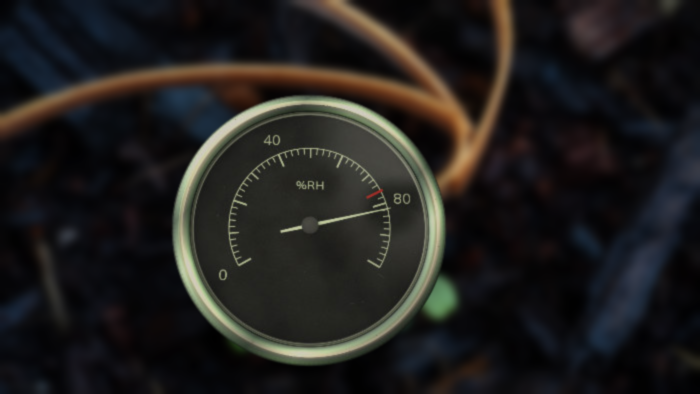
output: 82; %
